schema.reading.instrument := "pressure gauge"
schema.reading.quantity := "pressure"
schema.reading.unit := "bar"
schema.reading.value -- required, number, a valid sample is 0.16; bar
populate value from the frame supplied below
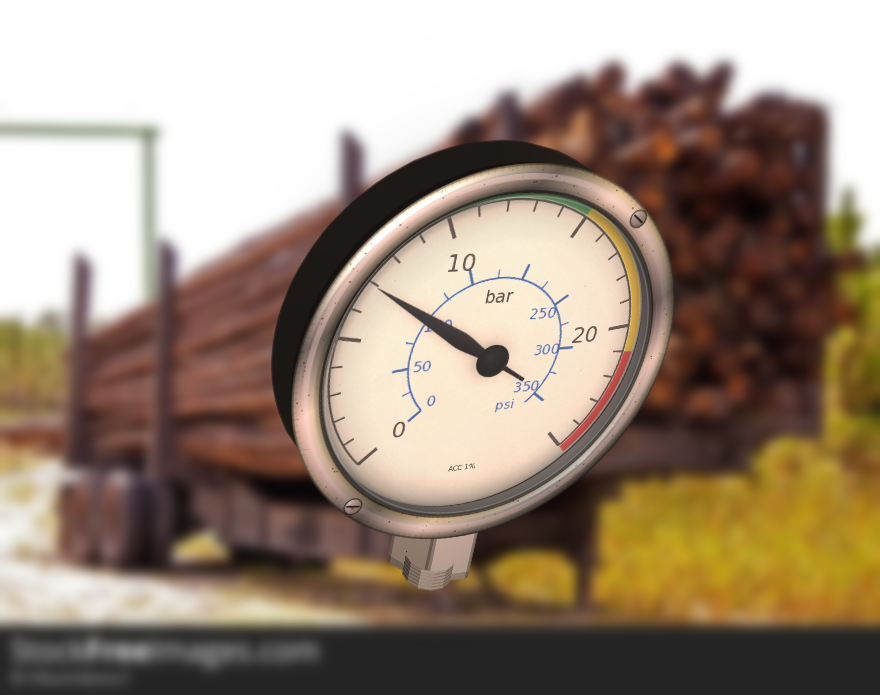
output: 7; bar
